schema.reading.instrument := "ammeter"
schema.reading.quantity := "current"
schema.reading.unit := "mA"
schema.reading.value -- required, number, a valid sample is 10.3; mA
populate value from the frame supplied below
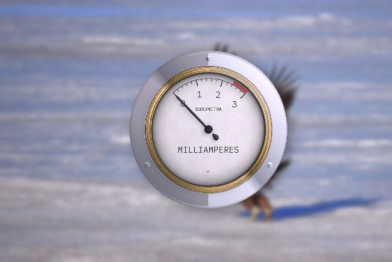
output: 0; mA
